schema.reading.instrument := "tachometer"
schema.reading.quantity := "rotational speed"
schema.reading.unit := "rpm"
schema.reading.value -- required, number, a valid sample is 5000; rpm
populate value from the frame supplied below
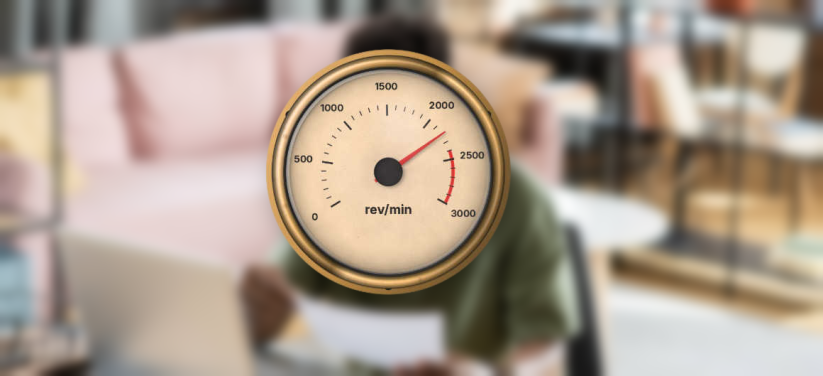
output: 2200; rpm
